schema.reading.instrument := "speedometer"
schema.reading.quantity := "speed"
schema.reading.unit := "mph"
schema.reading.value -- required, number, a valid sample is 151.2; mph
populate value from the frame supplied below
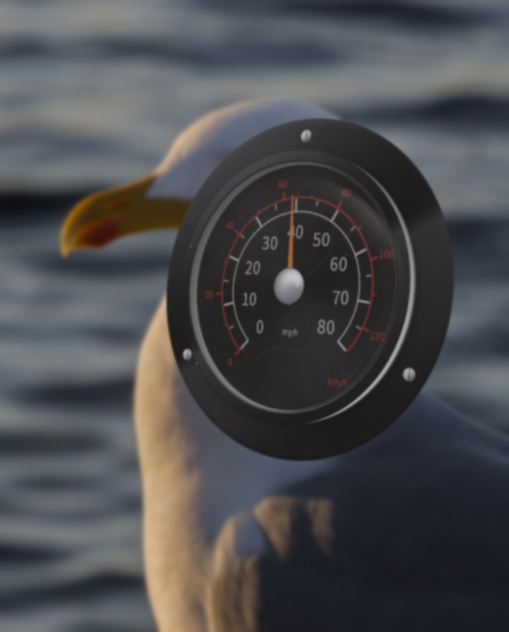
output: 40; mph
